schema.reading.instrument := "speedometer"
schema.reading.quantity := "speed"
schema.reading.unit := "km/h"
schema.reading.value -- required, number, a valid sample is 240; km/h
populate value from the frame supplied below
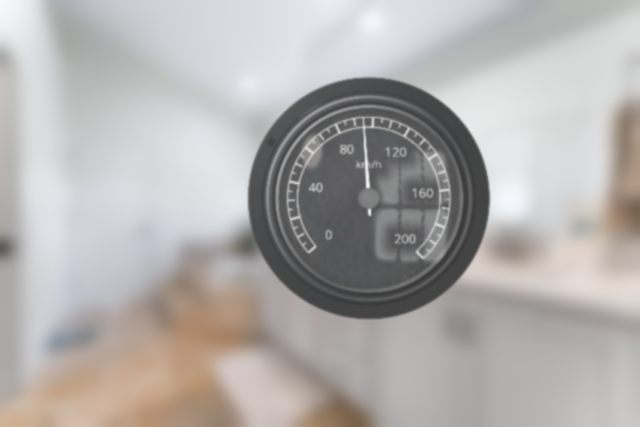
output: 95; km/h
